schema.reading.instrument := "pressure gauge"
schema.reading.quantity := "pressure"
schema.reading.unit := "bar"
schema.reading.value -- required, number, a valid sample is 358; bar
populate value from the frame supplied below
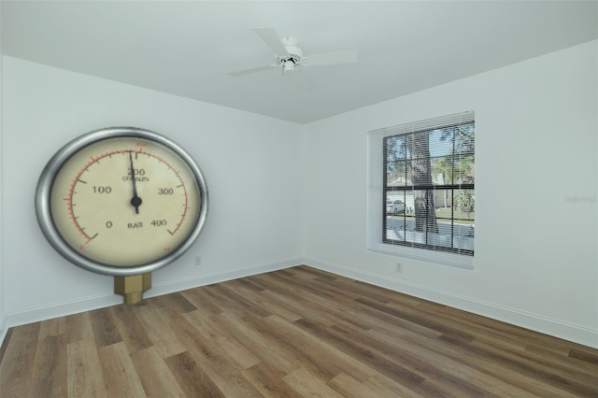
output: 190; bar
